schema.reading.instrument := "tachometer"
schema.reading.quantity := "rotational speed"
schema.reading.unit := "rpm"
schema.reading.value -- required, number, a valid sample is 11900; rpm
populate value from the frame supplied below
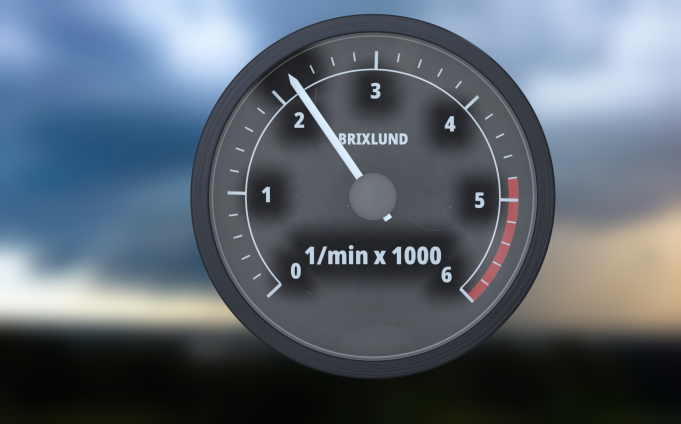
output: 2200; rpm
